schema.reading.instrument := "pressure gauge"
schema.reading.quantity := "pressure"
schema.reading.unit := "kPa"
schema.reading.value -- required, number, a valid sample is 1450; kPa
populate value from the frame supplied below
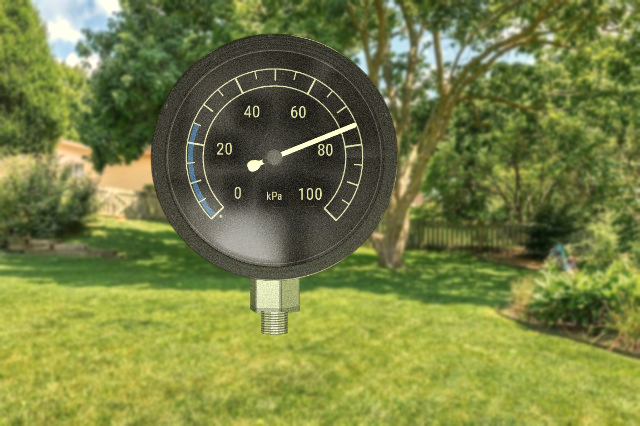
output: 75; kPa
